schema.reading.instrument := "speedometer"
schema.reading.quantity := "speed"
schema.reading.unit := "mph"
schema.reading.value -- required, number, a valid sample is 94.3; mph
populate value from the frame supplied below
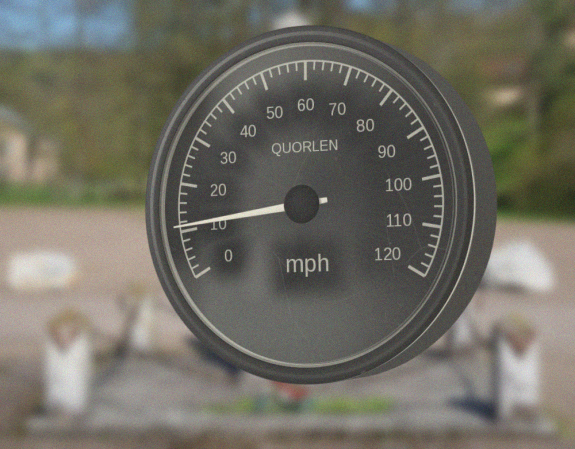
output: 11; mph
